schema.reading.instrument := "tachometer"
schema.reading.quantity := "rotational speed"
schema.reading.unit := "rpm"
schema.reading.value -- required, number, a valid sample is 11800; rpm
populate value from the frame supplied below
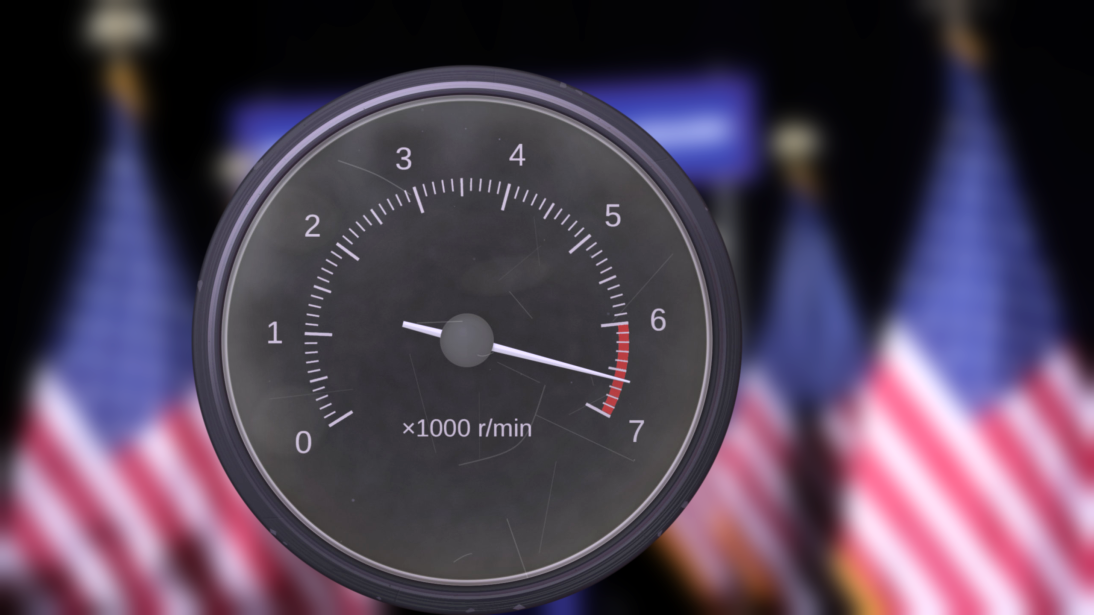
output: 6600; rpm
